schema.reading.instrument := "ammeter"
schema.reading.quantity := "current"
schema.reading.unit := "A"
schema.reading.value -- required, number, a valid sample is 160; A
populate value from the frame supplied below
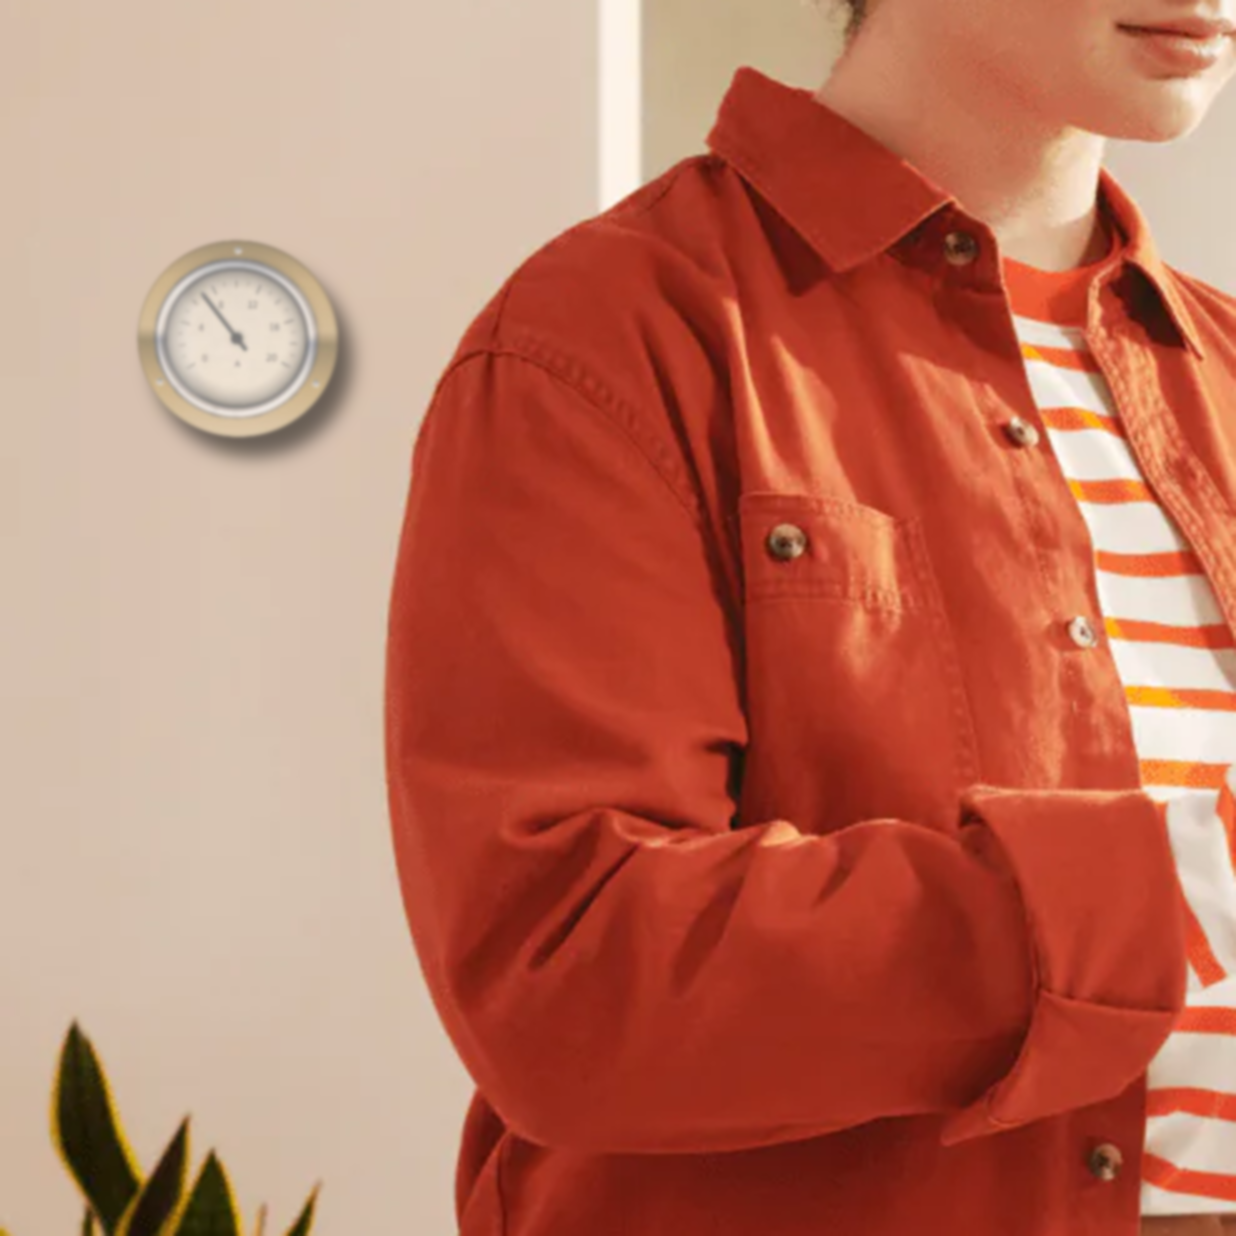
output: 7; A
